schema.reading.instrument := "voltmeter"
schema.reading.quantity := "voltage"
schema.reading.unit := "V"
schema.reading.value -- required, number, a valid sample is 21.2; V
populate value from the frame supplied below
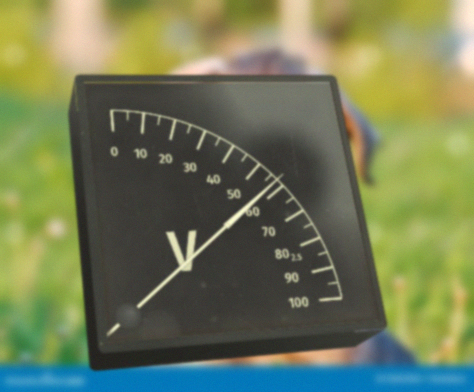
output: 57.5; V
